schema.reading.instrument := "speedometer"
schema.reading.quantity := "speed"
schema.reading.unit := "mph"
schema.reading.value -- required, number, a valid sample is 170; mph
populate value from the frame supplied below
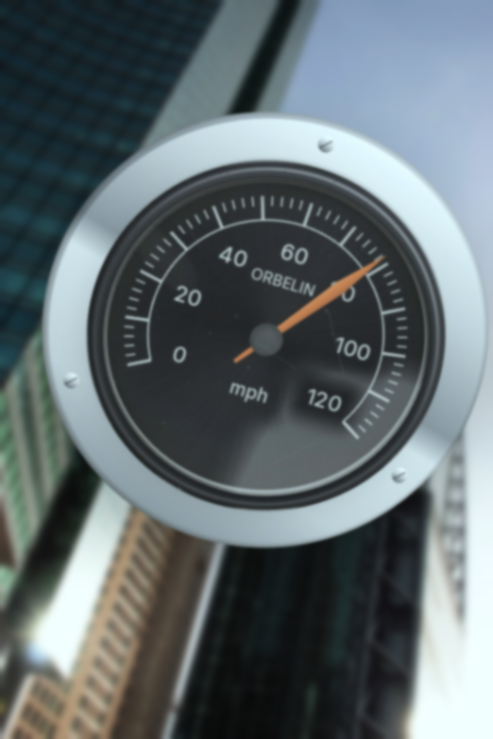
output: 78; mph
